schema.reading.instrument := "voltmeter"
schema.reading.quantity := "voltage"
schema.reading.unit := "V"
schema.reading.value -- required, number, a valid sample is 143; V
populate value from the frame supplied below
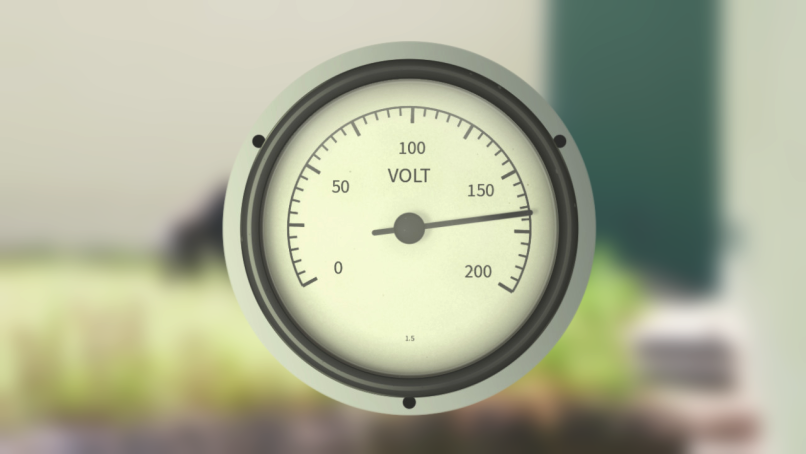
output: 167.5; V
